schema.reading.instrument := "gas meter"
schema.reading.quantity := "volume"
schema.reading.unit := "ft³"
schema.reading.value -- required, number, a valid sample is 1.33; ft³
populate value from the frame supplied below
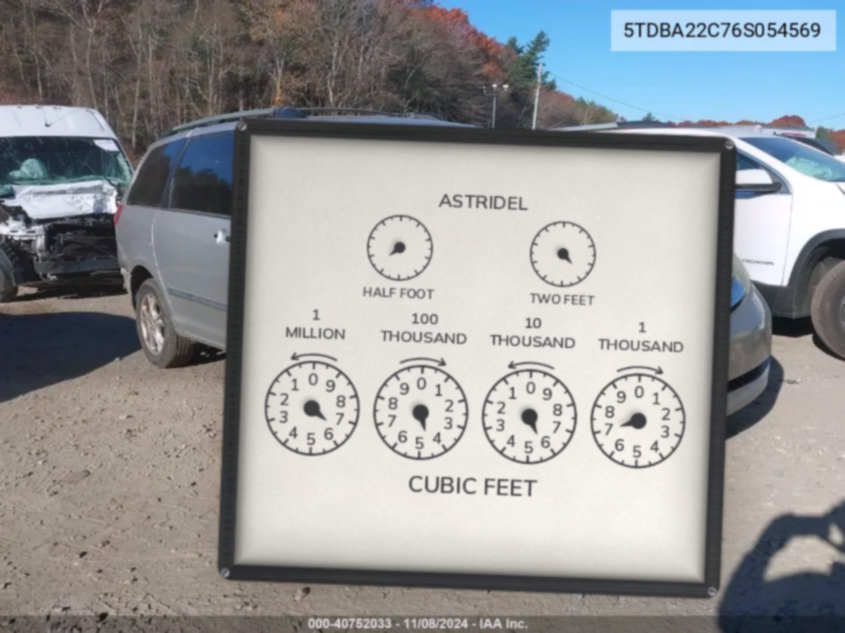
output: 645700; ft³
